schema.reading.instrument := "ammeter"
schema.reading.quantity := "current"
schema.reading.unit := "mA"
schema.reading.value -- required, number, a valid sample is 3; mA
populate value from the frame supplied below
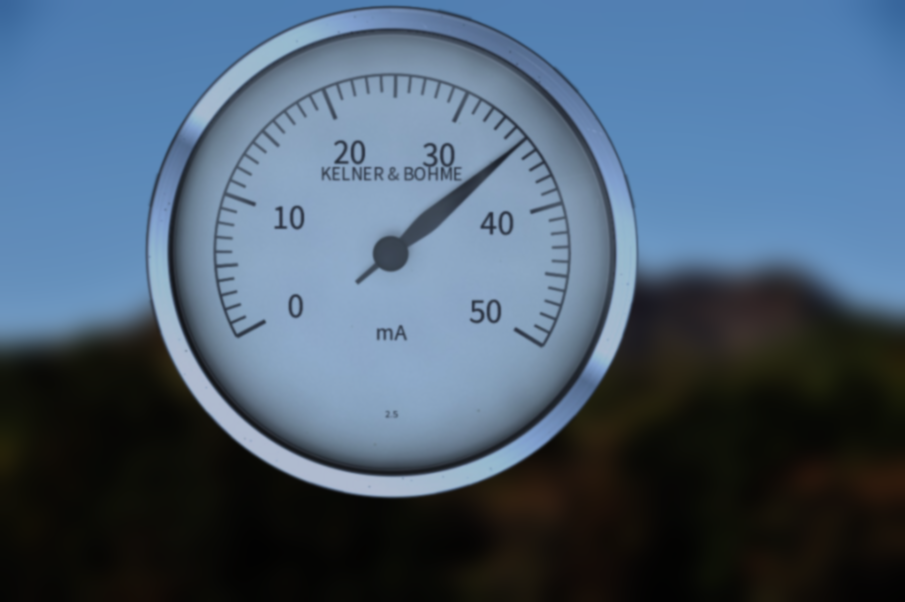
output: 35; mA
